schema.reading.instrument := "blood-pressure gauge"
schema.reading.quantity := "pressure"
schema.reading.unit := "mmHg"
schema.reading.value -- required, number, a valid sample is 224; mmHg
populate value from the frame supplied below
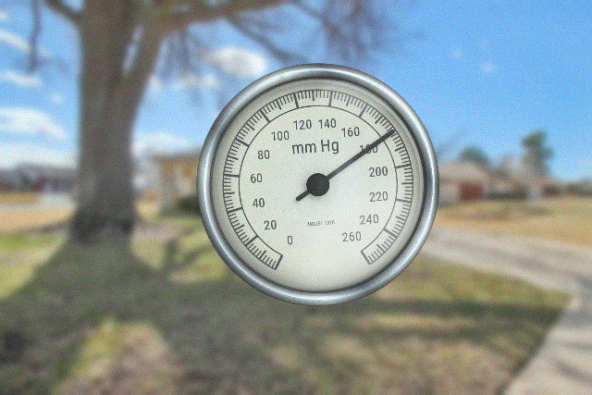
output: 180; mmHg
